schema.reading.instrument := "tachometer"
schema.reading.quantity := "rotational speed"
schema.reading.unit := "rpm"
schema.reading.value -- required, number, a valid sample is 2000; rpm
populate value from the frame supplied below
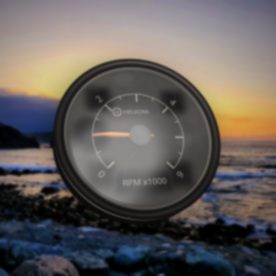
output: 1000; rpm
